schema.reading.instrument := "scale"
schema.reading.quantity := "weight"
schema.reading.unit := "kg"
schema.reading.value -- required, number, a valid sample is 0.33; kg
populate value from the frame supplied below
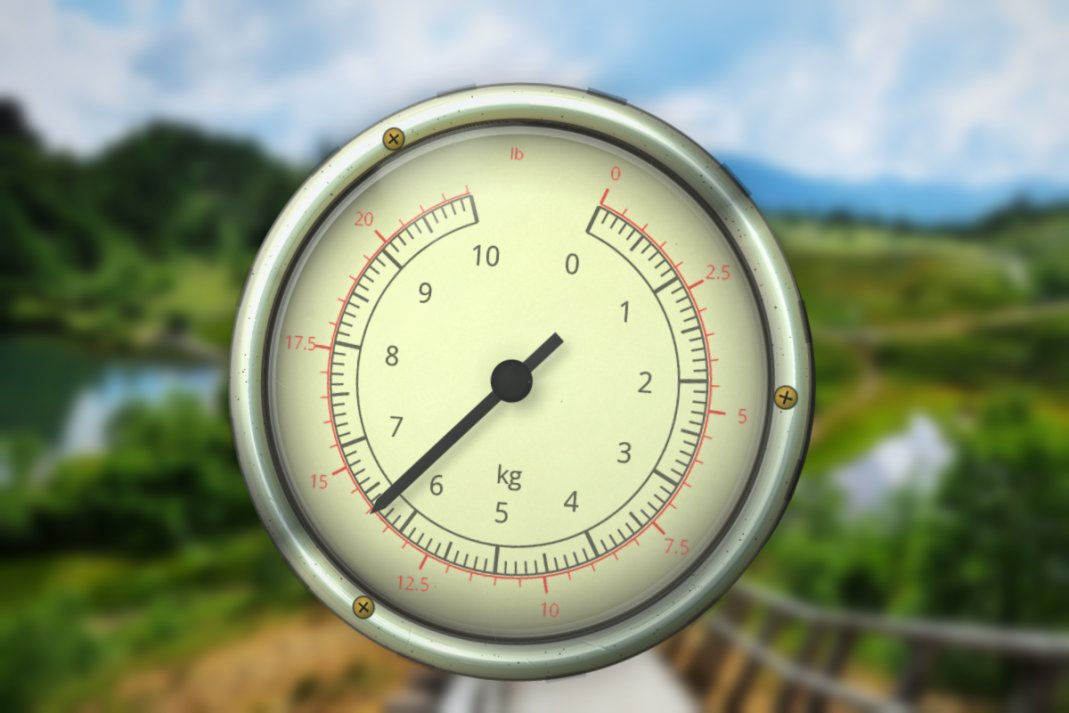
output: 6.3; kg
